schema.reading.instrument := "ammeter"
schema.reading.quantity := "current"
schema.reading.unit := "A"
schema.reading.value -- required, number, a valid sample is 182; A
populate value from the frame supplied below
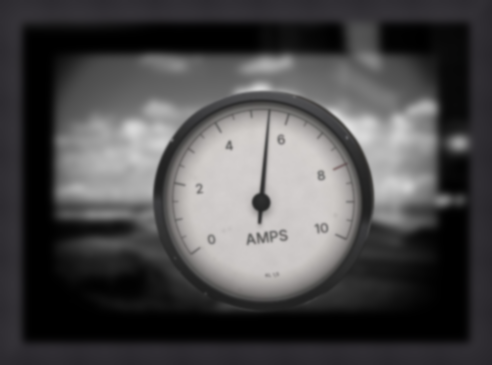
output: 5.5; A
